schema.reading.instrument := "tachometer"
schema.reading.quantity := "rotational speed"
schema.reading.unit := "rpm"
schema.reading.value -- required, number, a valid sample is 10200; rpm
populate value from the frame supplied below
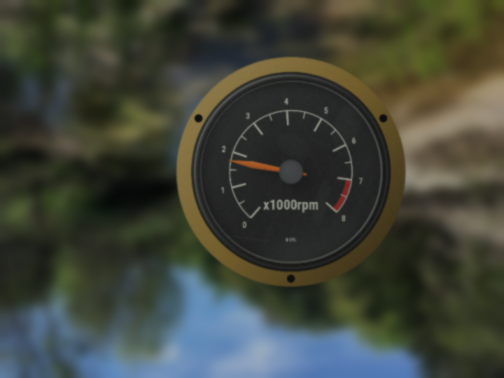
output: 1750; rpm
